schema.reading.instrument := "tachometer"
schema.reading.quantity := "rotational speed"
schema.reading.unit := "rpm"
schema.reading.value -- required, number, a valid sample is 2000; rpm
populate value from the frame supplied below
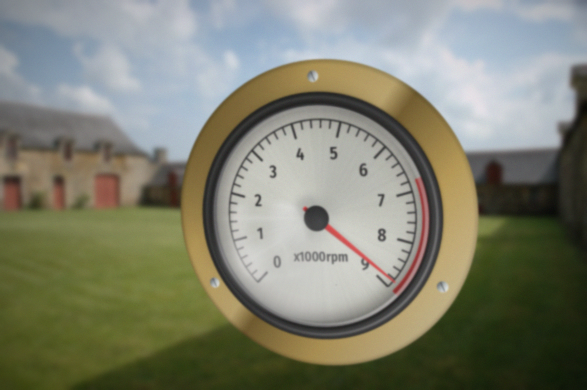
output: 8800; rpm
